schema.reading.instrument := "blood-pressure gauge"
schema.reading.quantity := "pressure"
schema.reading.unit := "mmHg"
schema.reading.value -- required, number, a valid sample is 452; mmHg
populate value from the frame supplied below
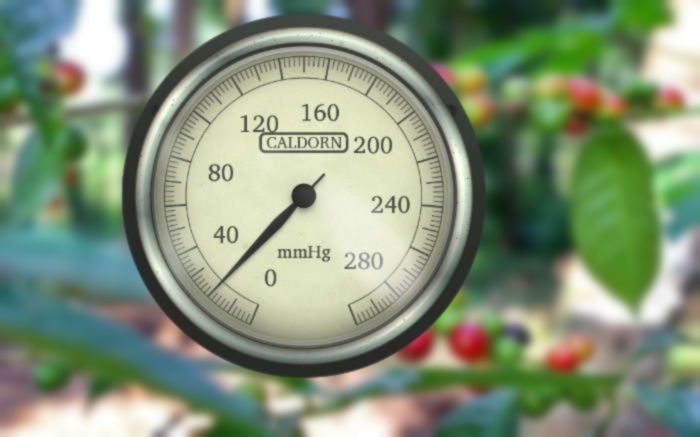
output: 20; mmHg
